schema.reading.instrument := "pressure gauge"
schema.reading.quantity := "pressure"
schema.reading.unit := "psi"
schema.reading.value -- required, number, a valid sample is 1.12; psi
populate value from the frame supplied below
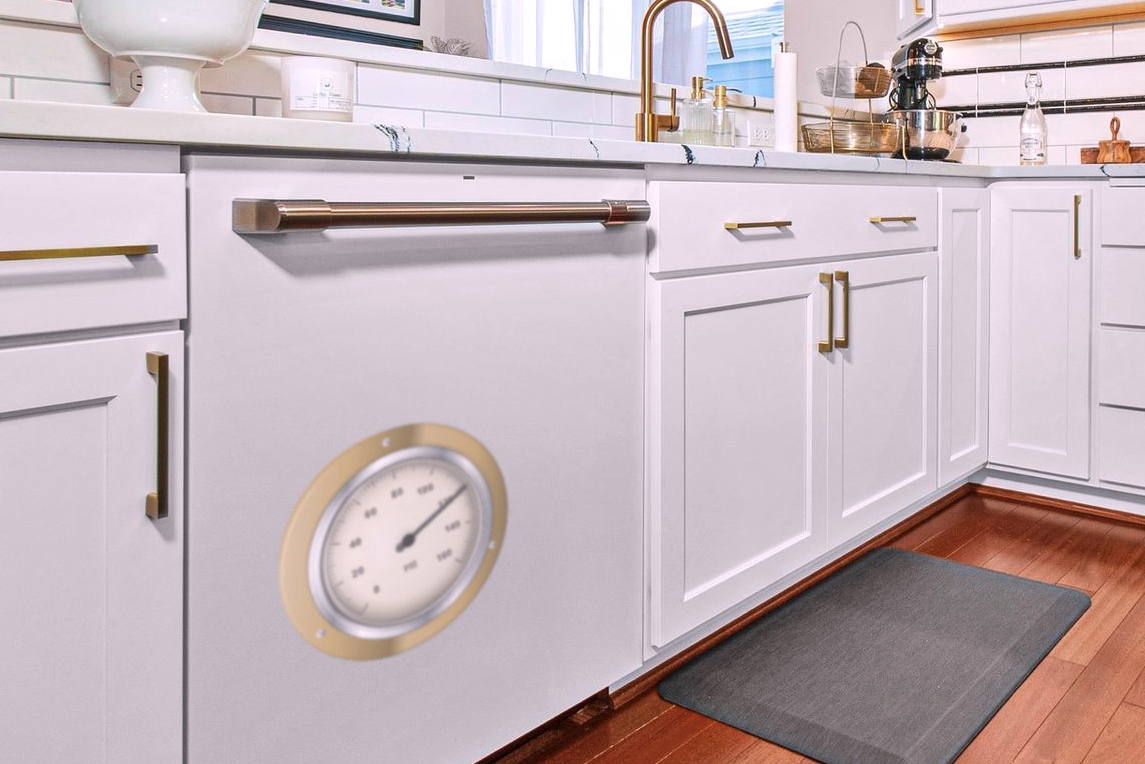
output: 120; psi
